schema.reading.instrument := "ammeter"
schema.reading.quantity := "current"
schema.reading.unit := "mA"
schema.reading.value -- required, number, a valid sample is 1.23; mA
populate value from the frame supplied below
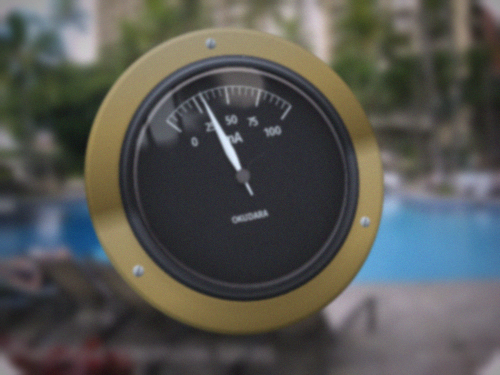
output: 30; mA
